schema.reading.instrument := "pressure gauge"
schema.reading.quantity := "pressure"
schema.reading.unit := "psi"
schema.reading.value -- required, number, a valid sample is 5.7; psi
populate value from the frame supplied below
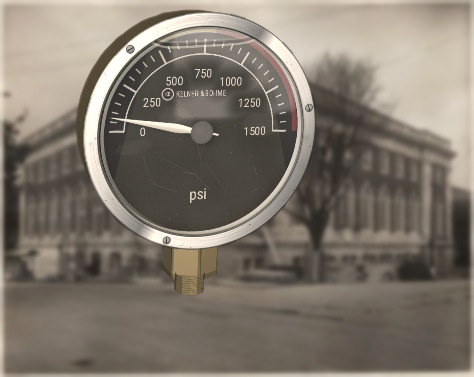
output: 75; psi
